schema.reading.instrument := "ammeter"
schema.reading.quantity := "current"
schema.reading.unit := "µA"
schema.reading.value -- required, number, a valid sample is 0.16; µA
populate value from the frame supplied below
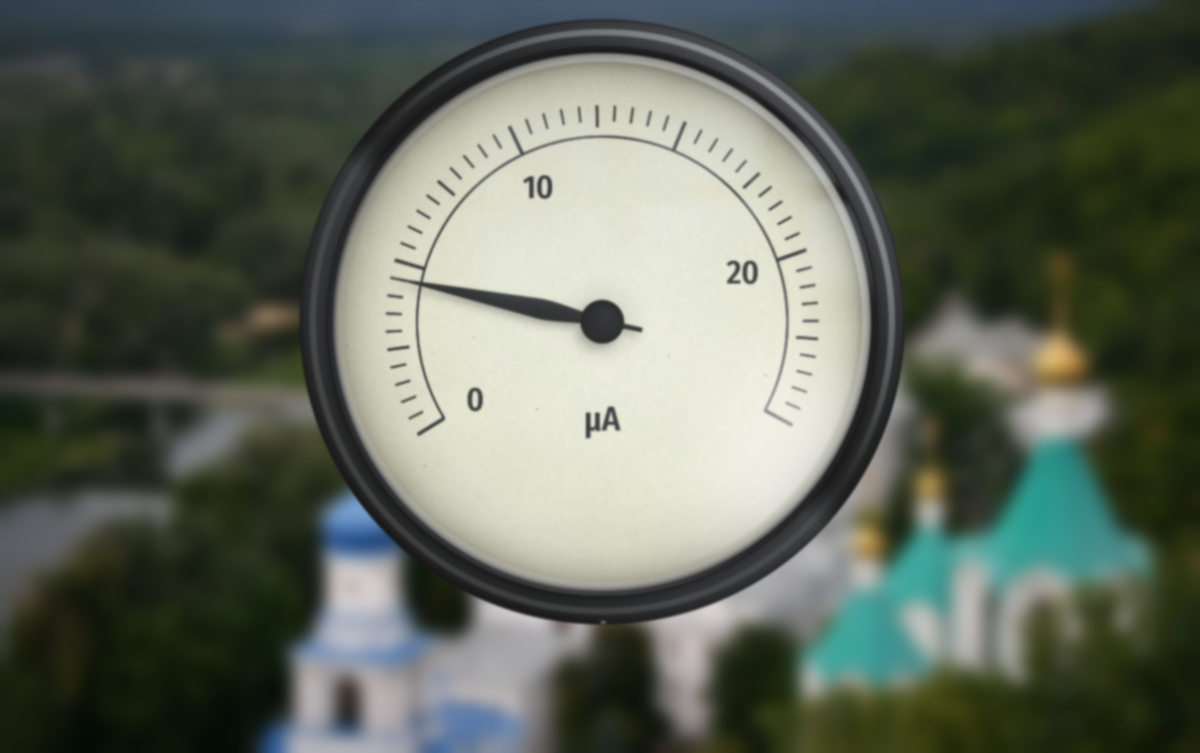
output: 4.5; µA
